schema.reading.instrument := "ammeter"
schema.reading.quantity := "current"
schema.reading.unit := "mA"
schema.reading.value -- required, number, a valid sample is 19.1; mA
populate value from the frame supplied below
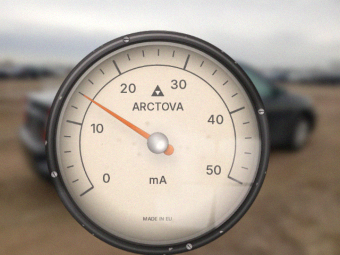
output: 14; mA
